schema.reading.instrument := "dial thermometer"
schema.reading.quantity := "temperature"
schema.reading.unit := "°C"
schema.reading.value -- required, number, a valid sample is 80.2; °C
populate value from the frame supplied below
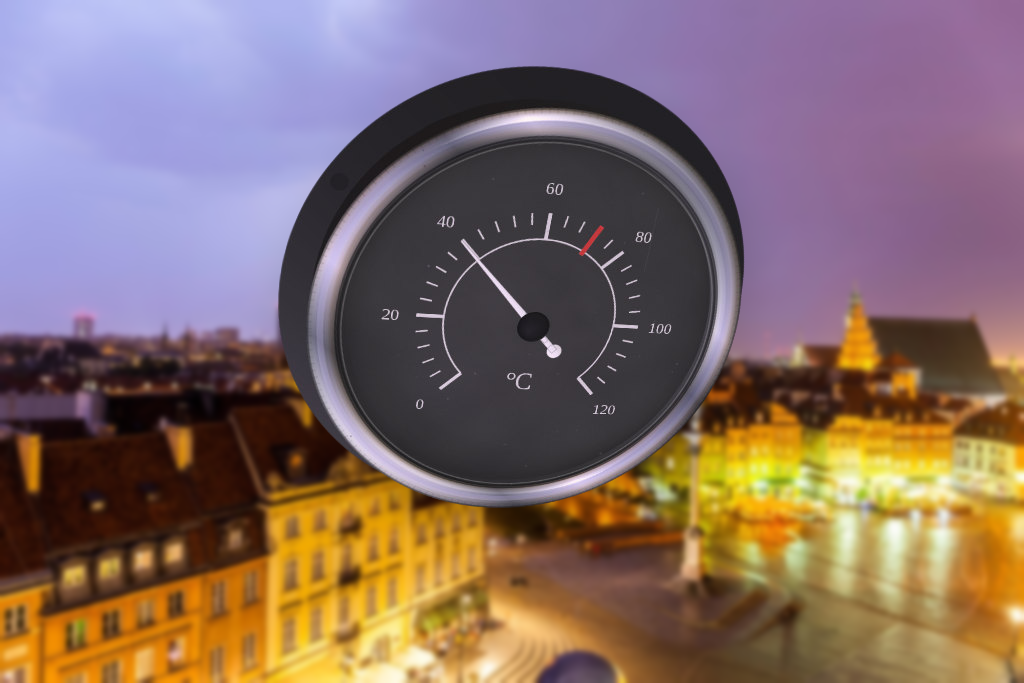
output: 40; °C
